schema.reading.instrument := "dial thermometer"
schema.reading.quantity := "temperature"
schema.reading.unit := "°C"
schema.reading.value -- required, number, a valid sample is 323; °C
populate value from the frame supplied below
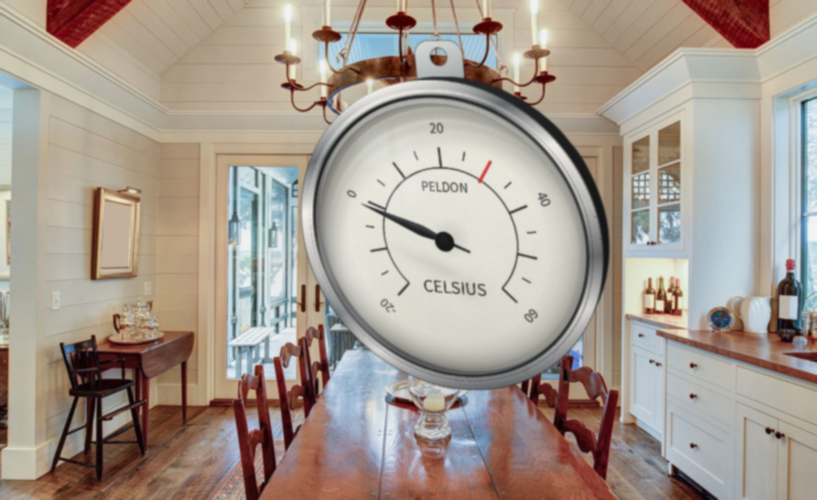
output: 0; °C
